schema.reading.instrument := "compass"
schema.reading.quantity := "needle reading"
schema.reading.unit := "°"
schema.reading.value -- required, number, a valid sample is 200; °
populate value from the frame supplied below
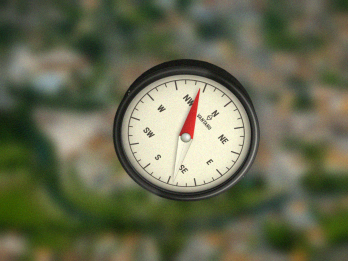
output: 325; °
